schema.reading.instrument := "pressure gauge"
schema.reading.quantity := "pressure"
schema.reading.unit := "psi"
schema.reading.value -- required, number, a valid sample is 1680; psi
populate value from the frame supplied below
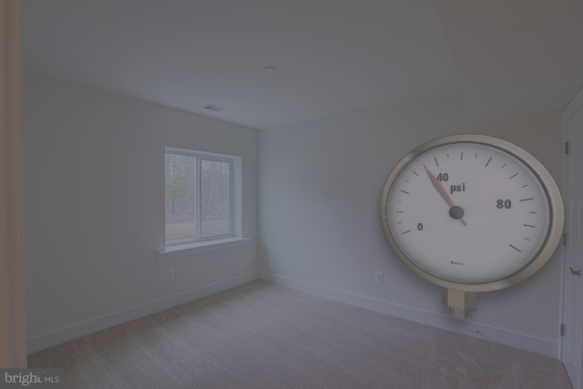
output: 35; psi
